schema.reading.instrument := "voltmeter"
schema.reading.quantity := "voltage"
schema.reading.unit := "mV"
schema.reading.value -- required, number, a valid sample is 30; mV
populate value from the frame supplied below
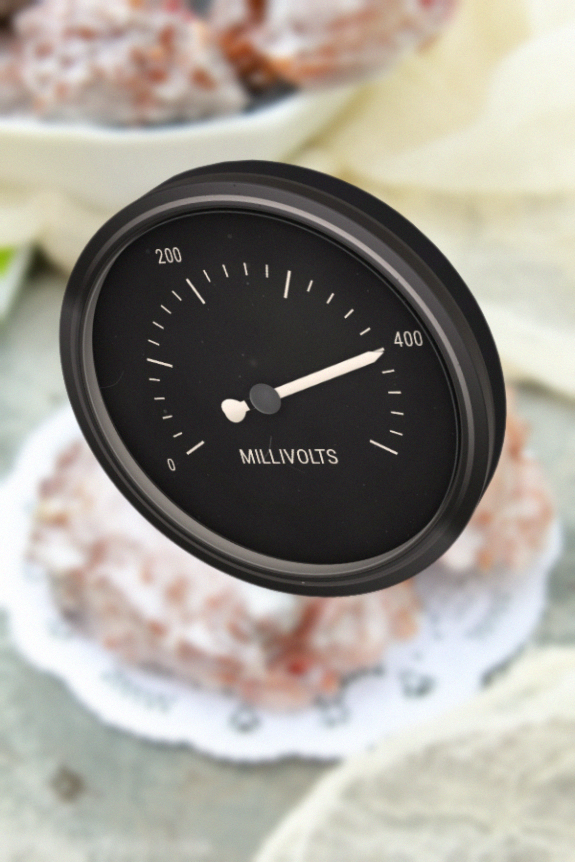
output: 400; mV
